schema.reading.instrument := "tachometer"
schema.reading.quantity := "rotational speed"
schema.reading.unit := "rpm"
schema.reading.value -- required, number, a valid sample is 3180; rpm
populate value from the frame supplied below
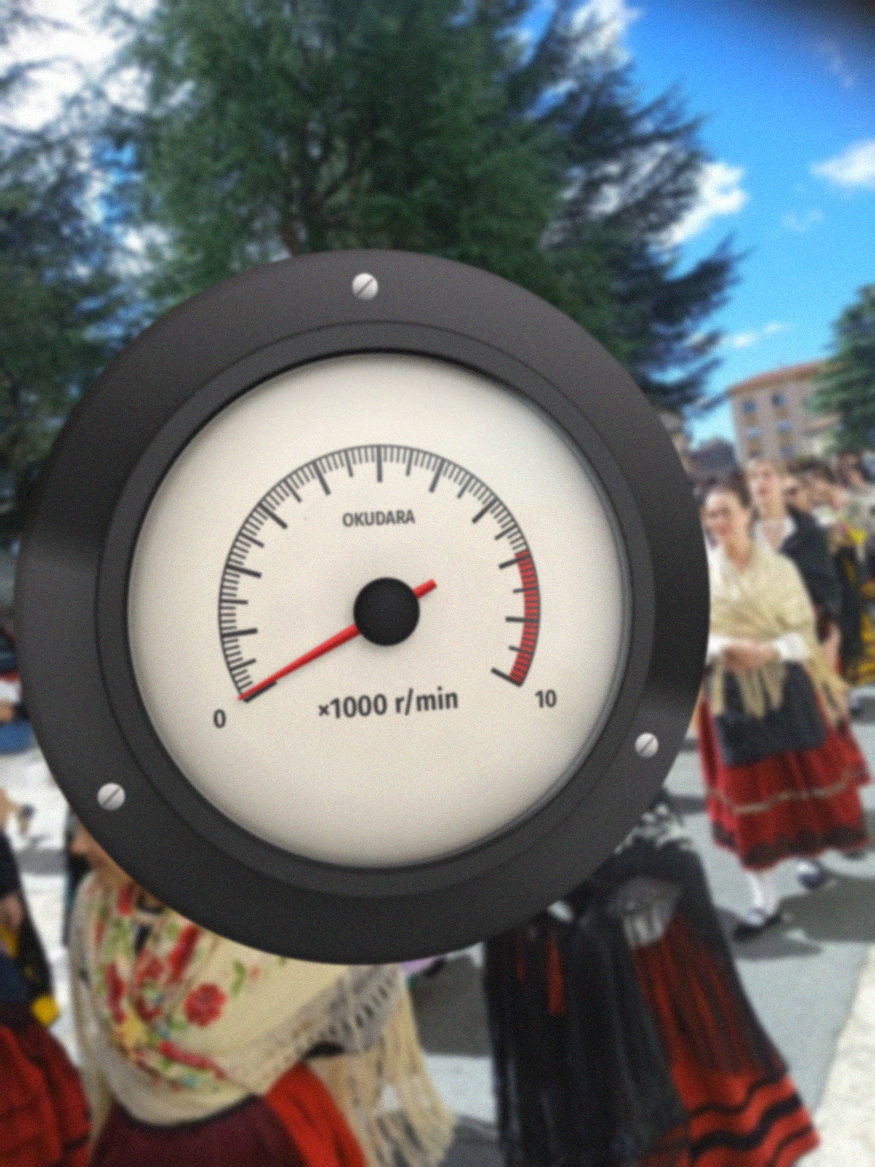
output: 100; rpm
